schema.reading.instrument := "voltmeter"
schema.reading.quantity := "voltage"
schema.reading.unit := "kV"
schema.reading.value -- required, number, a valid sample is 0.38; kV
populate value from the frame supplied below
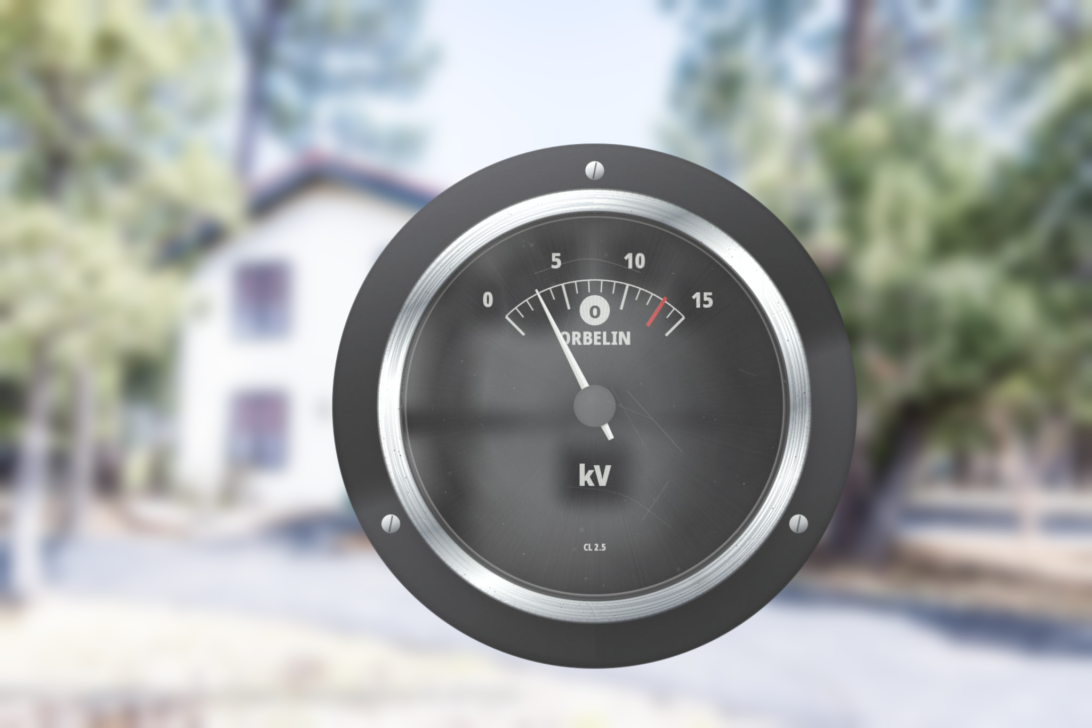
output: 3; kV
